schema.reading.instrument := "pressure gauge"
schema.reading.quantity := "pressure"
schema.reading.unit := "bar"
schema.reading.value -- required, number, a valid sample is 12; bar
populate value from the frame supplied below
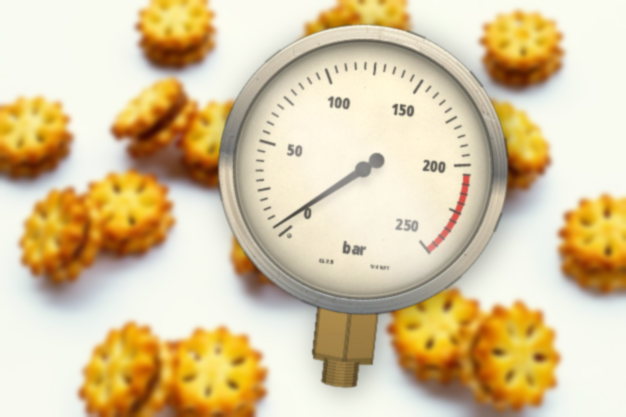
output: 5; bar
